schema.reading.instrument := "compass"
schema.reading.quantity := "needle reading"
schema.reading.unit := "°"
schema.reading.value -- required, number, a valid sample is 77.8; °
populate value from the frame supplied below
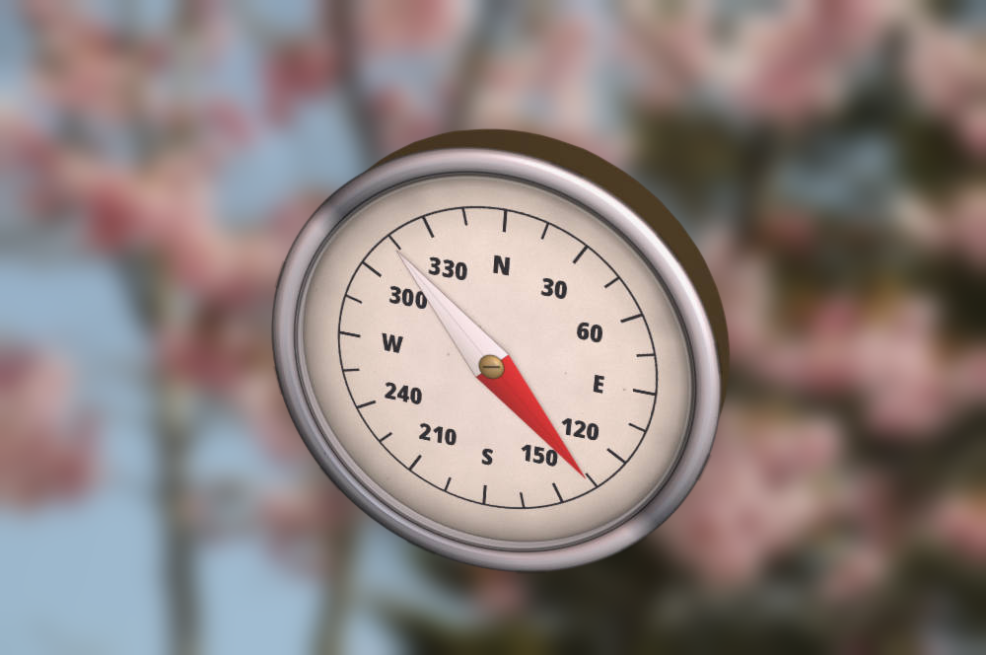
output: 135; °
